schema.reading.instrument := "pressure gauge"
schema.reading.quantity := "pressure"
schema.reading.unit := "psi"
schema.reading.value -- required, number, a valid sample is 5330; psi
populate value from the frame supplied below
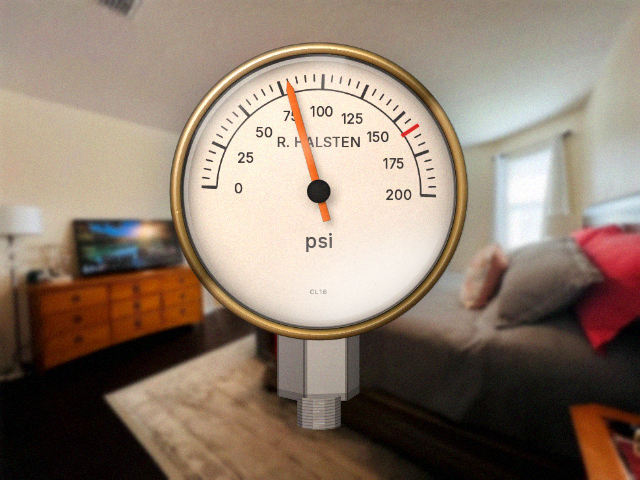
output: 80; psi
